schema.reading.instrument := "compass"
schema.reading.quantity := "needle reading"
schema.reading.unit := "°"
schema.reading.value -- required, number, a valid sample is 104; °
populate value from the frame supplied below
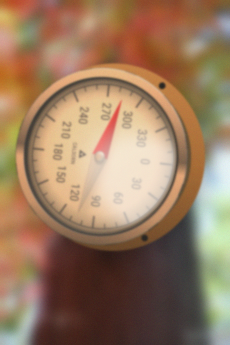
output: 285; °
